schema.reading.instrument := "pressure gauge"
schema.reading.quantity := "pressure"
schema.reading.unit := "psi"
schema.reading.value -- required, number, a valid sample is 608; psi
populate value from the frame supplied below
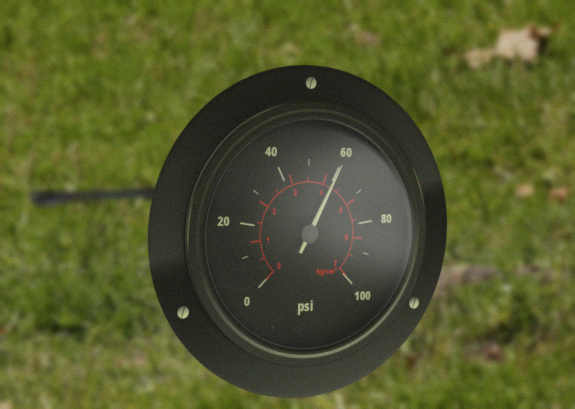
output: 60; psi
